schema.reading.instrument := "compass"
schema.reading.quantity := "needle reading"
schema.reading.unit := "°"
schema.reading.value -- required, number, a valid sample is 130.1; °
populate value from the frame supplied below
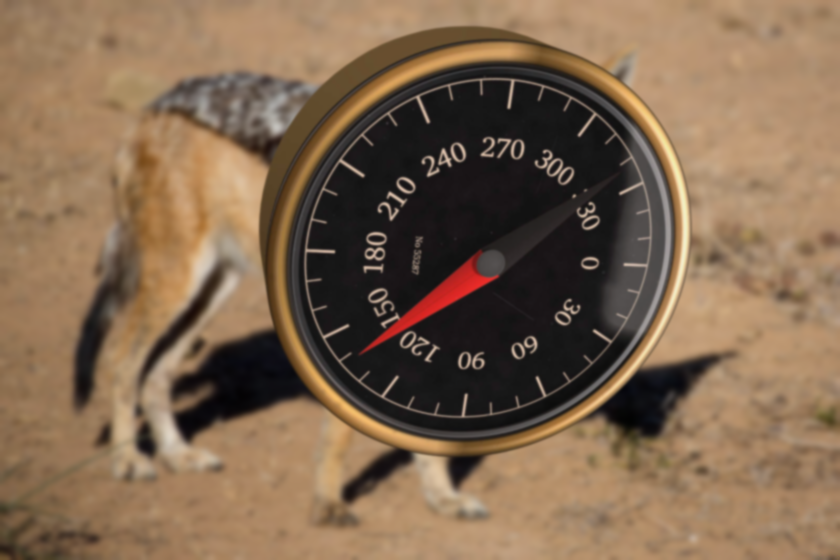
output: 140; °
